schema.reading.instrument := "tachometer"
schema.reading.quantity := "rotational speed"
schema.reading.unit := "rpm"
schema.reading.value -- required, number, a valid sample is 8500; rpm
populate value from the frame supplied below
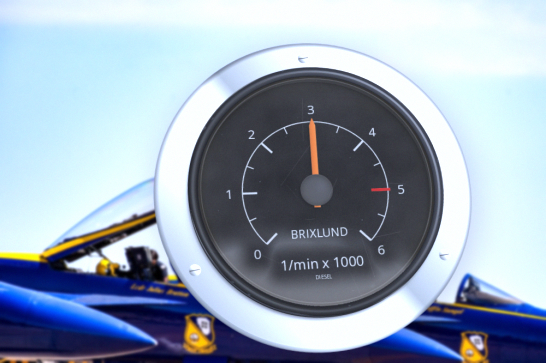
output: 3000; rpm
